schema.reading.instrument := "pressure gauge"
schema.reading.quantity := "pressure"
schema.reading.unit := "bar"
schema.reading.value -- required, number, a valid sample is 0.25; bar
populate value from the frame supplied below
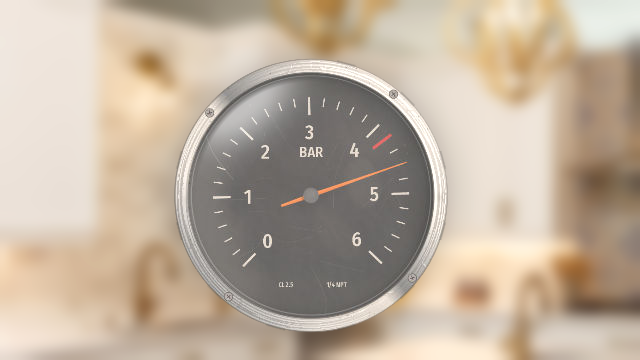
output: 4.6; bar
